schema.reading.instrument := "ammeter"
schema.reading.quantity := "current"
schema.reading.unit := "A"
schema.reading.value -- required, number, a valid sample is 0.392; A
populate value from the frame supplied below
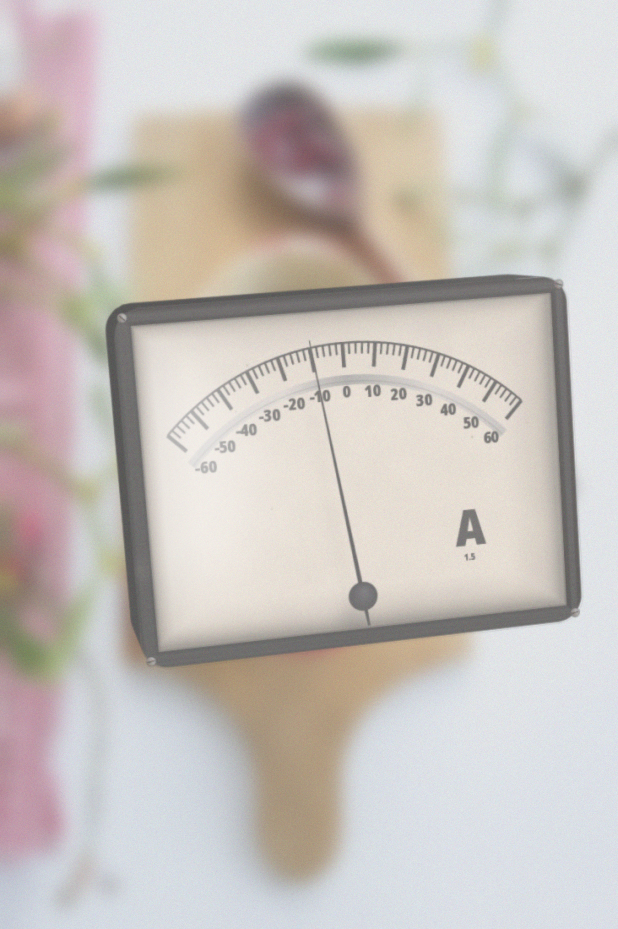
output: -10; A
